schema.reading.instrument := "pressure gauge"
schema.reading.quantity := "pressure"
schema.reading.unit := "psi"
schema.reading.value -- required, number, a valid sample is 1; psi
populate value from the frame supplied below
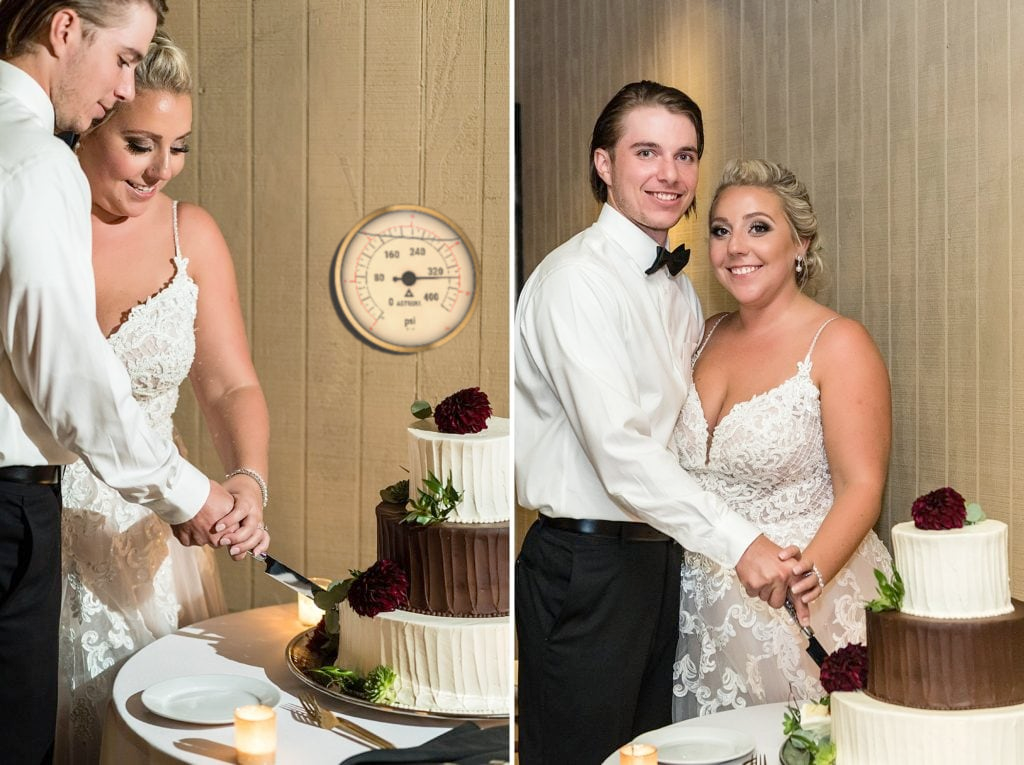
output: 340; psi
